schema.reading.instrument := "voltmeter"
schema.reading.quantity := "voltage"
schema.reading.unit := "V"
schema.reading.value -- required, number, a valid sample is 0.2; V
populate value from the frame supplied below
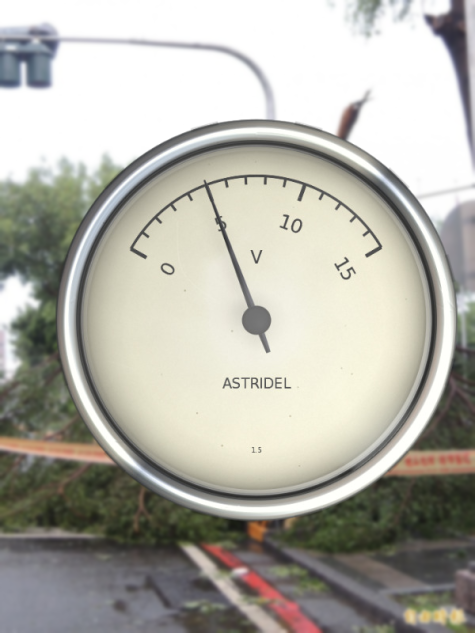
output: 5; V
